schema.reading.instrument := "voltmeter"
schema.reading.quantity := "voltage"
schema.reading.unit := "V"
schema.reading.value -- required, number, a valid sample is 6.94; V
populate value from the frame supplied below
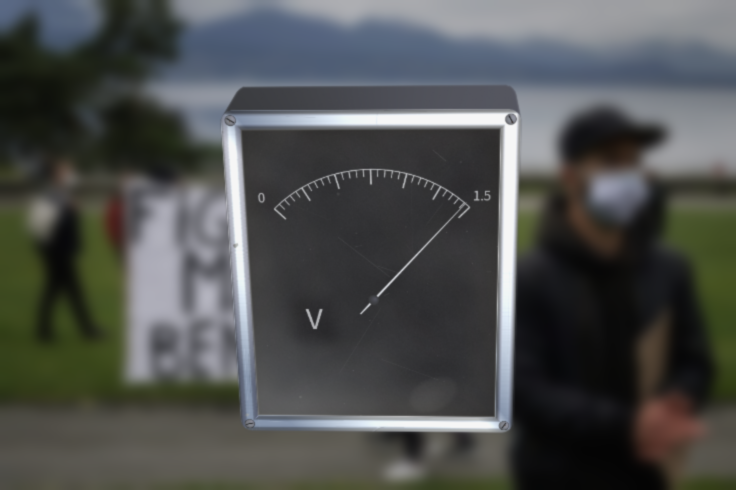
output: 1.45; V
